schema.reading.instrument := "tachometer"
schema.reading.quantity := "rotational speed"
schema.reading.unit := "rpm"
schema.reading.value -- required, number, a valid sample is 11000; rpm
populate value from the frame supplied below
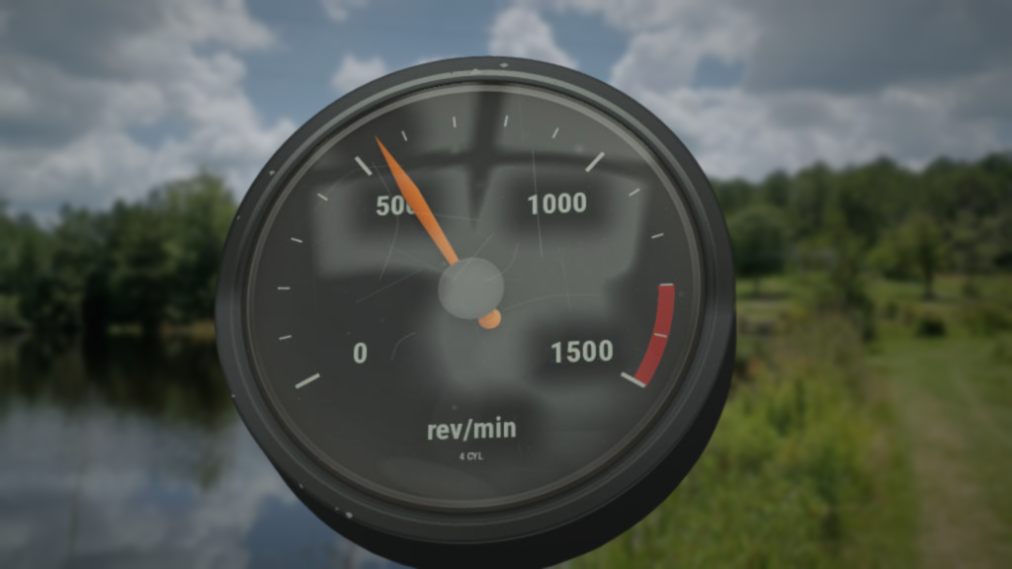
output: 550; rpm
